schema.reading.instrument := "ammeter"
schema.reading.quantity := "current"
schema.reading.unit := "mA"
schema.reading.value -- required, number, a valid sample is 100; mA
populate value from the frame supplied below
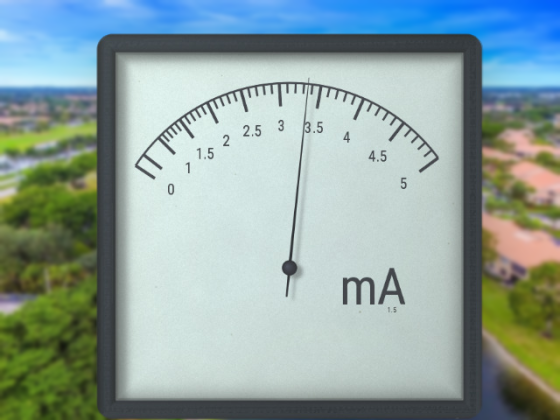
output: 3.35; mA
